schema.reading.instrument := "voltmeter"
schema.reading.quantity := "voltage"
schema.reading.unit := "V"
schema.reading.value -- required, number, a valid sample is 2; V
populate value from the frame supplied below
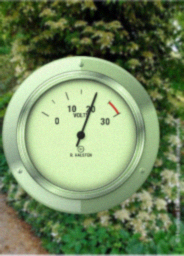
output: 20; V
